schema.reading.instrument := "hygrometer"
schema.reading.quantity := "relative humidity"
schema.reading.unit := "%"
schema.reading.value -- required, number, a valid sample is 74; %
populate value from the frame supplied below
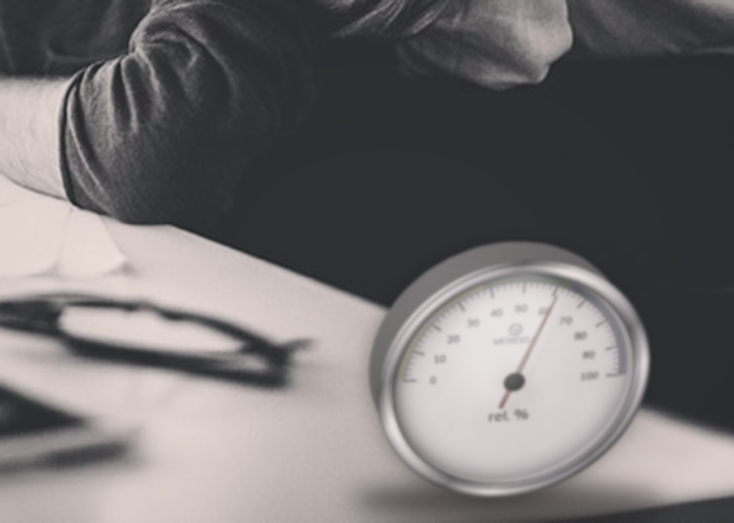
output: 60; %
